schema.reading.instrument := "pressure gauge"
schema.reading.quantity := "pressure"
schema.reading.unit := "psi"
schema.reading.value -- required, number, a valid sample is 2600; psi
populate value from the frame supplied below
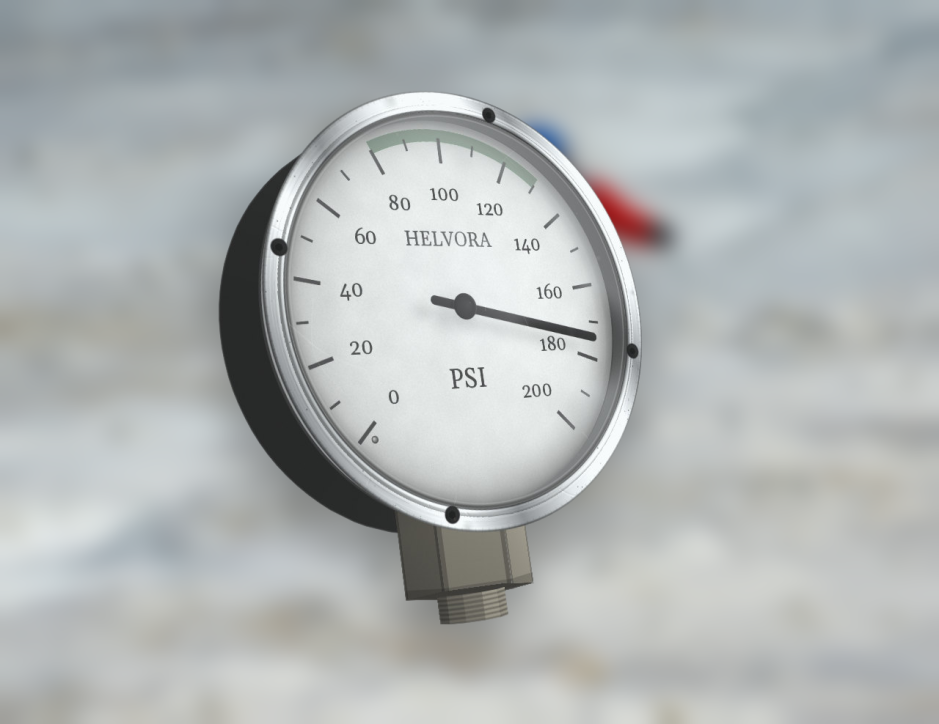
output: 175; psi
